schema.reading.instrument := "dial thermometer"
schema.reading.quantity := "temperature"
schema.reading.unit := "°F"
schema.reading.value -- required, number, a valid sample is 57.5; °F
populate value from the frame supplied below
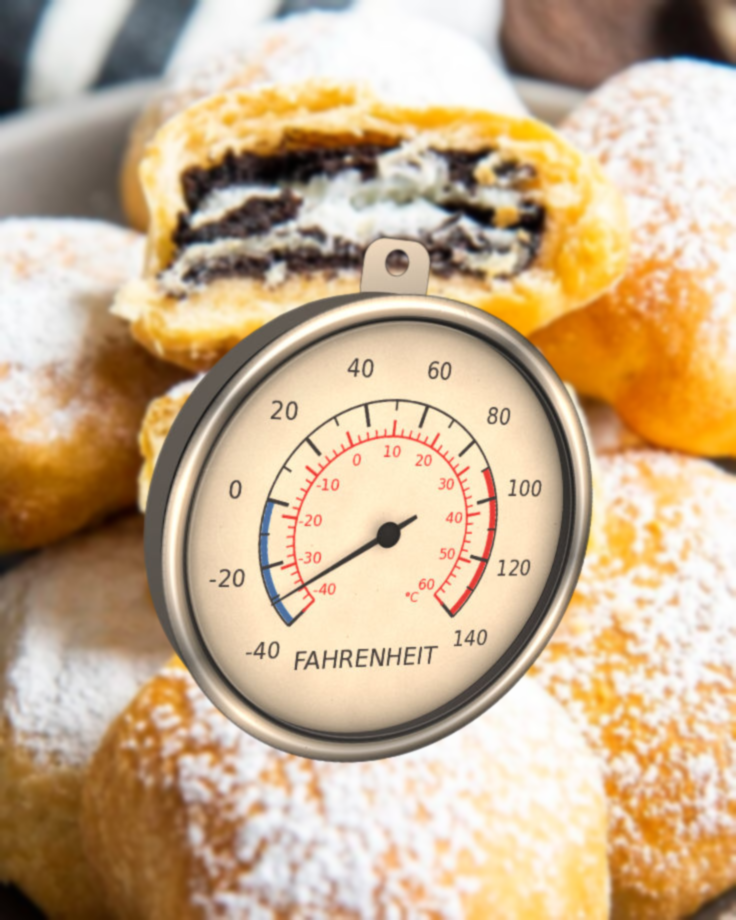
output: -30; °F
